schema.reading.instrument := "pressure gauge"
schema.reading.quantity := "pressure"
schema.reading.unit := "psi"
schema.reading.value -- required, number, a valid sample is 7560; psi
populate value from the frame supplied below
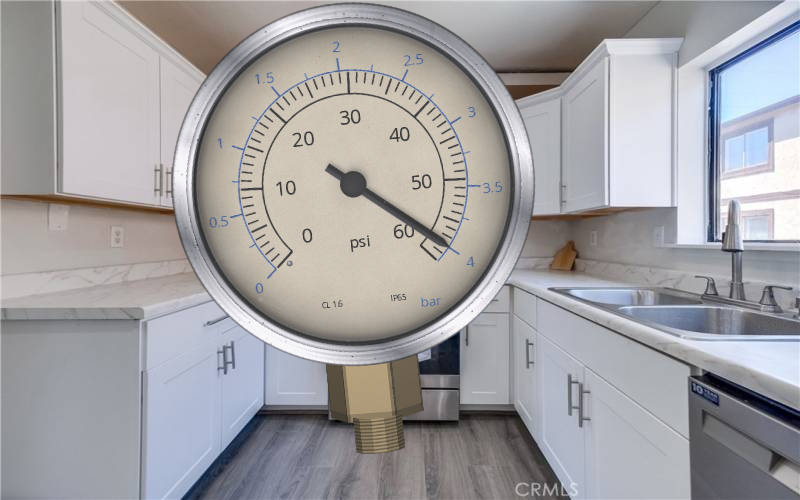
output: 58; psi
